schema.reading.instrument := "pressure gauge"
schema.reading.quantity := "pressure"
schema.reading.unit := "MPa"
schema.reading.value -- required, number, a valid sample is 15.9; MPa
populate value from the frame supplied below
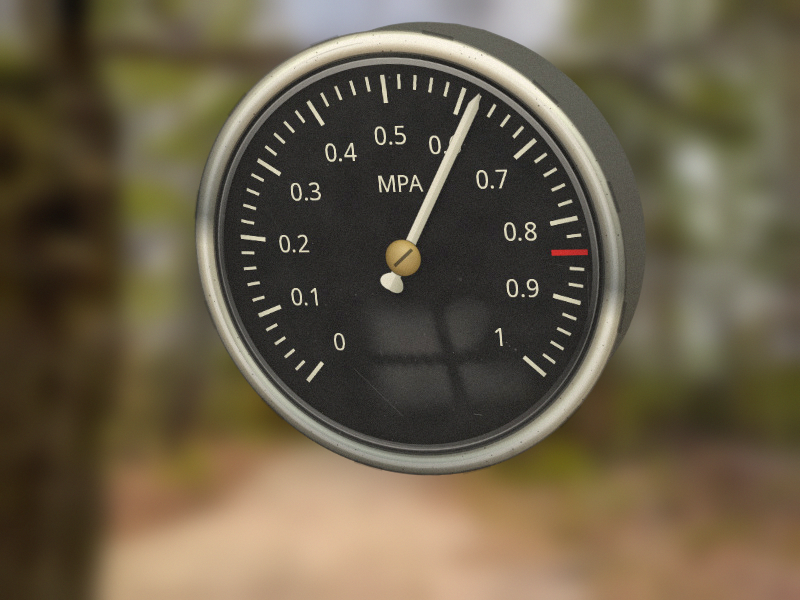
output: 0.62; MPa
